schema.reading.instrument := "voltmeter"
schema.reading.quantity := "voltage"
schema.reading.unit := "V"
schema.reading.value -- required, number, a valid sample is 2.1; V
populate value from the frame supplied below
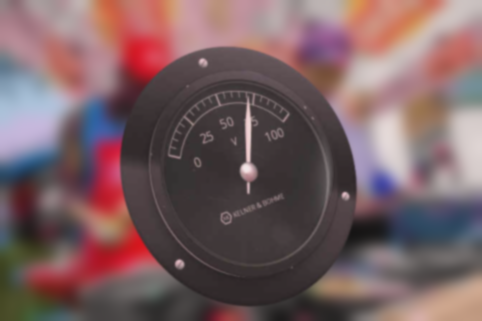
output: 70; V
